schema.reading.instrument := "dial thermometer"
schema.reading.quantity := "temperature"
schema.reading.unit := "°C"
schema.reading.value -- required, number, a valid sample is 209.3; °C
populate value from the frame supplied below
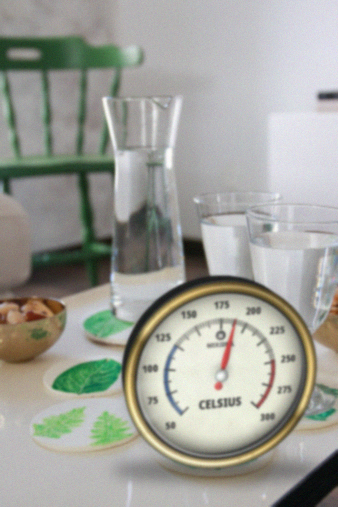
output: 187.5; °C
